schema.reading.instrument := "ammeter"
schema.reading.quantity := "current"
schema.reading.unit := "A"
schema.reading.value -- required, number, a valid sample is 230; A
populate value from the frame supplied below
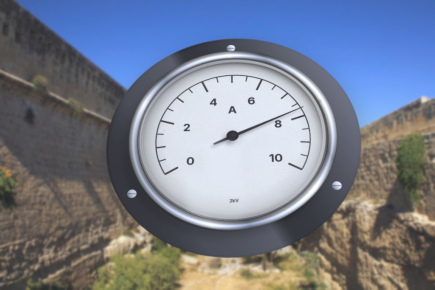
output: 7.75; A
